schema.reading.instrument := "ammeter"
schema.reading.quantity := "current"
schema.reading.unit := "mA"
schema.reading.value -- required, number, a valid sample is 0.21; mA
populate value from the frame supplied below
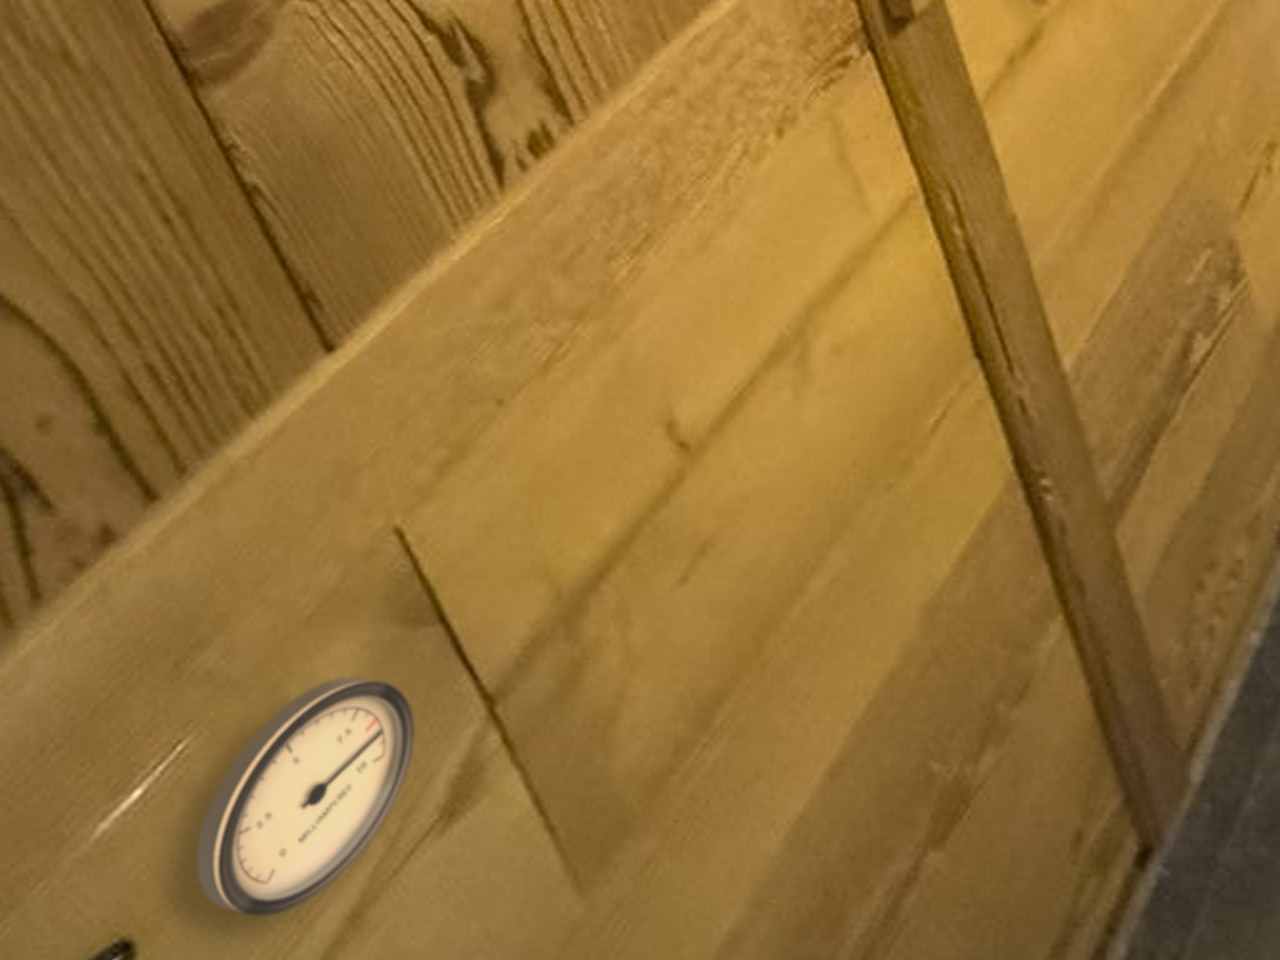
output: 9; mA
